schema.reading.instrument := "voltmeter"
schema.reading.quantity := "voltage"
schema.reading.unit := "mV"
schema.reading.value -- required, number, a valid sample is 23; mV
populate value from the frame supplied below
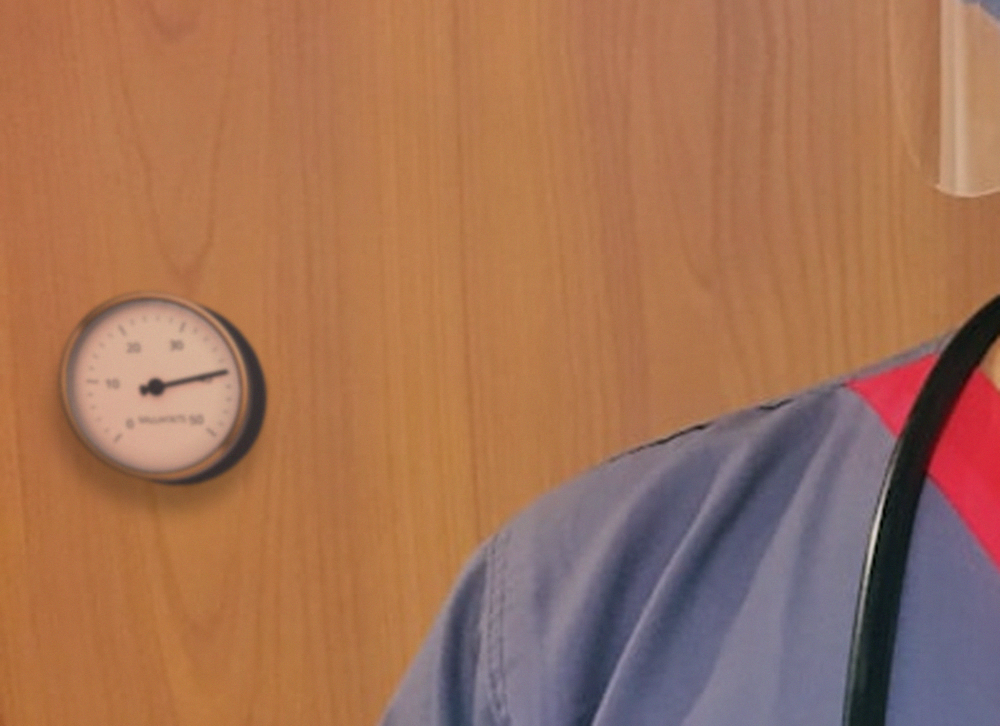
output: 40; mV
